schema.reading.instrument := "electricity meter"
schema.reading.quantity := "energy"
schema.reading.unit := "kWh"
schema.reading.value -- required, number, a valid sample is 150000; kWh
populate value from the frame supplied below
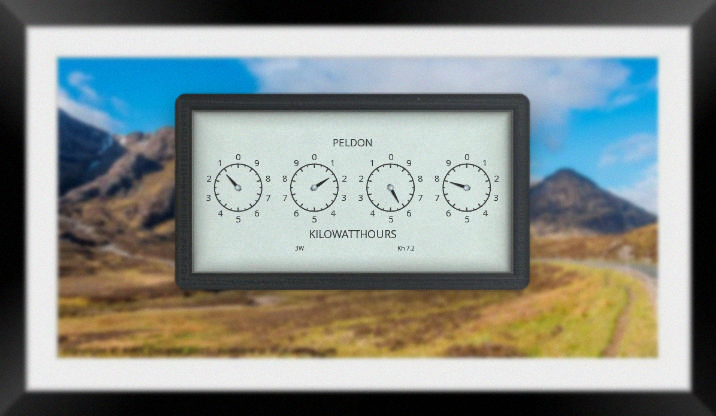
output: 1158; kWh
